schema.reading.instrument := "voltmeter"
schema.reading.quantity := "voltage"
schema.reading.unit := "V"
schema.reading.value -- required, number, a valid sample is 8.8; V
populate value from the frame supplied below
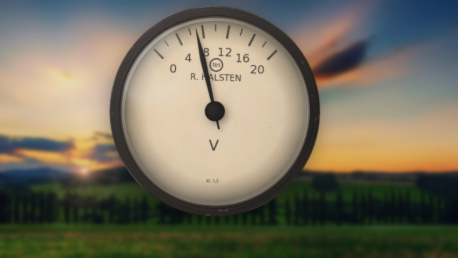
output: 7; V
